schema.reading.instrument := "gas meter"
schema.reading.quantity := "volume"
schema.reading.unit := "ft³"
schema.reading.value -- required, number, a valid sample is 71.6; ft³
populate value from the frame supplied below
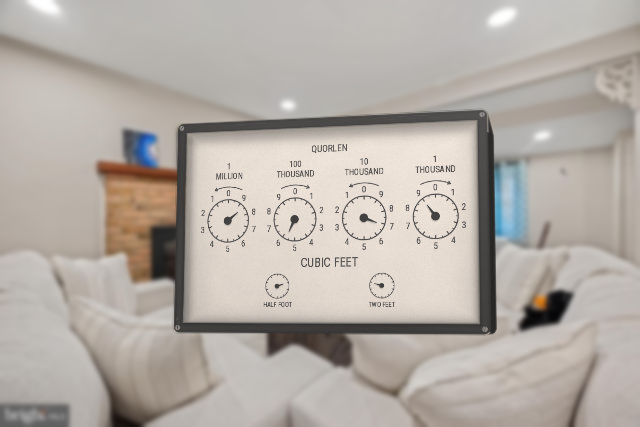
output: 856900; ft³
